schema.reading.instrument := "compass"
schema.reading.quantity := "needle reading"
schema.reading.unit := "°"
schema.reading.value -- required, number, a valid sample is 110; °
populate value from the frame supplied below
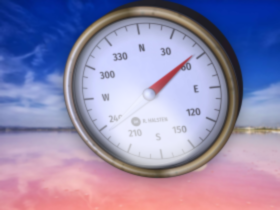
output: 55; °
